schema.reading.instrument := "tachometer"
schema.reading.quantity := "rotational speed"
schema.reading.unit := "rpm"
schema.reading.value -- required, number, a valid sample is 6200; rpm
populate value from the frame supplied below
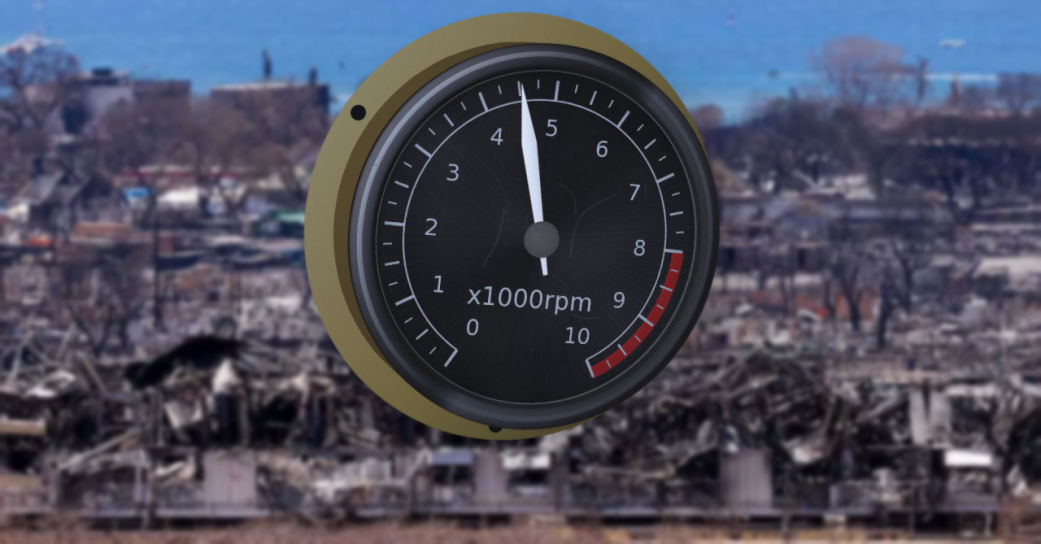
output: 4500; rpm
